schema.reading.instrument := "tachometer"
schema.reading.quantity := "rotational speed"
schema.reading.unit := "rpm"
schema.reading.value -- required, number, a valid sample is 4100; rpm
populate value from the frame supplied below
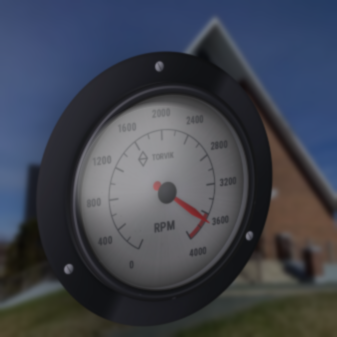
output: 3700; rpm
